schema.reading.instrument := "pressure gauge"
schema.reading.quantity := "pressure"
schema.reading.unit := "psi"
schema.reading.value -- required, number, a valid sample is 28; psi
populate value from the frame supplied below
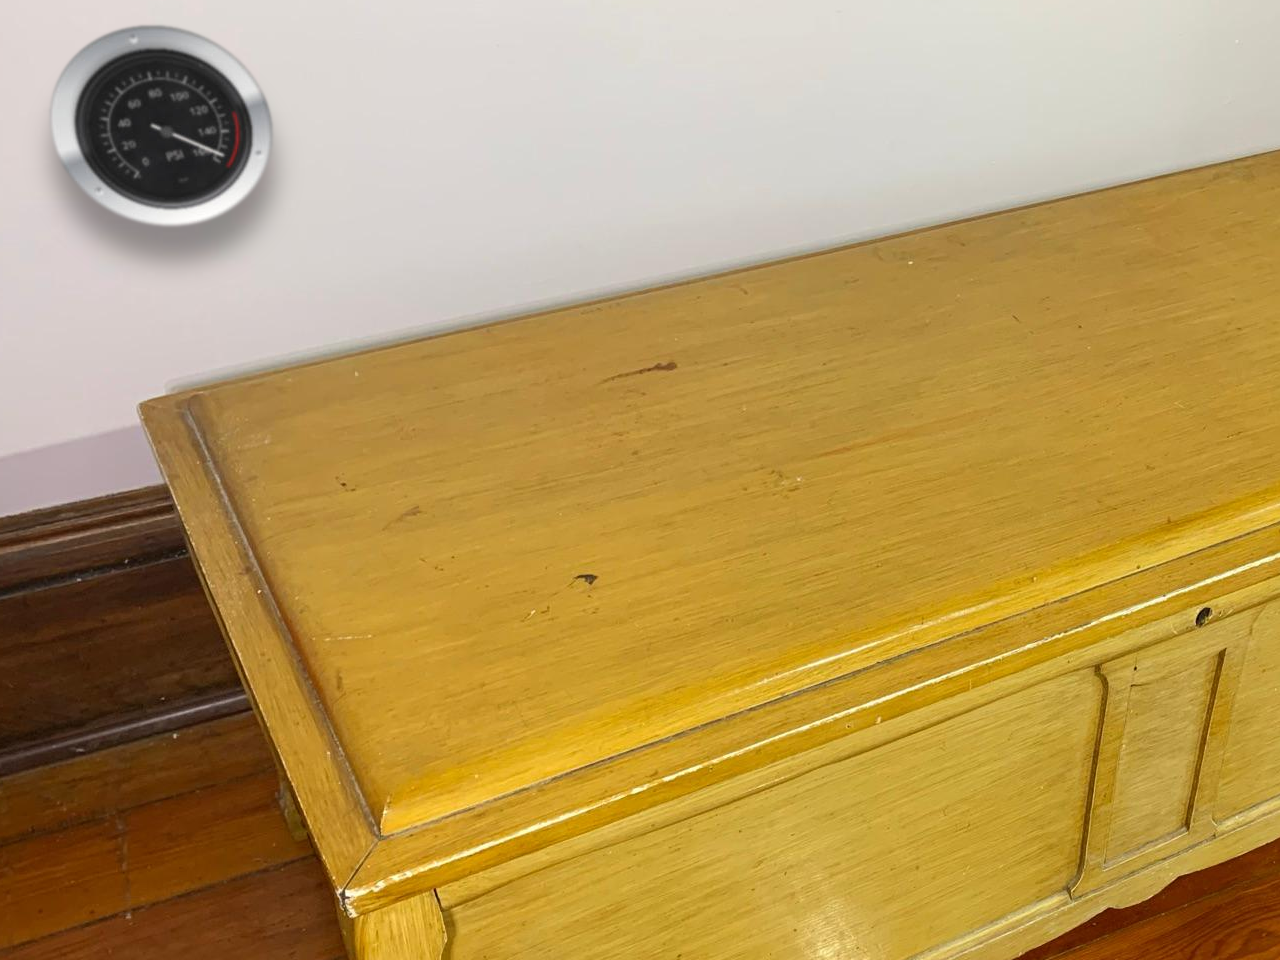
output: 155; psi
